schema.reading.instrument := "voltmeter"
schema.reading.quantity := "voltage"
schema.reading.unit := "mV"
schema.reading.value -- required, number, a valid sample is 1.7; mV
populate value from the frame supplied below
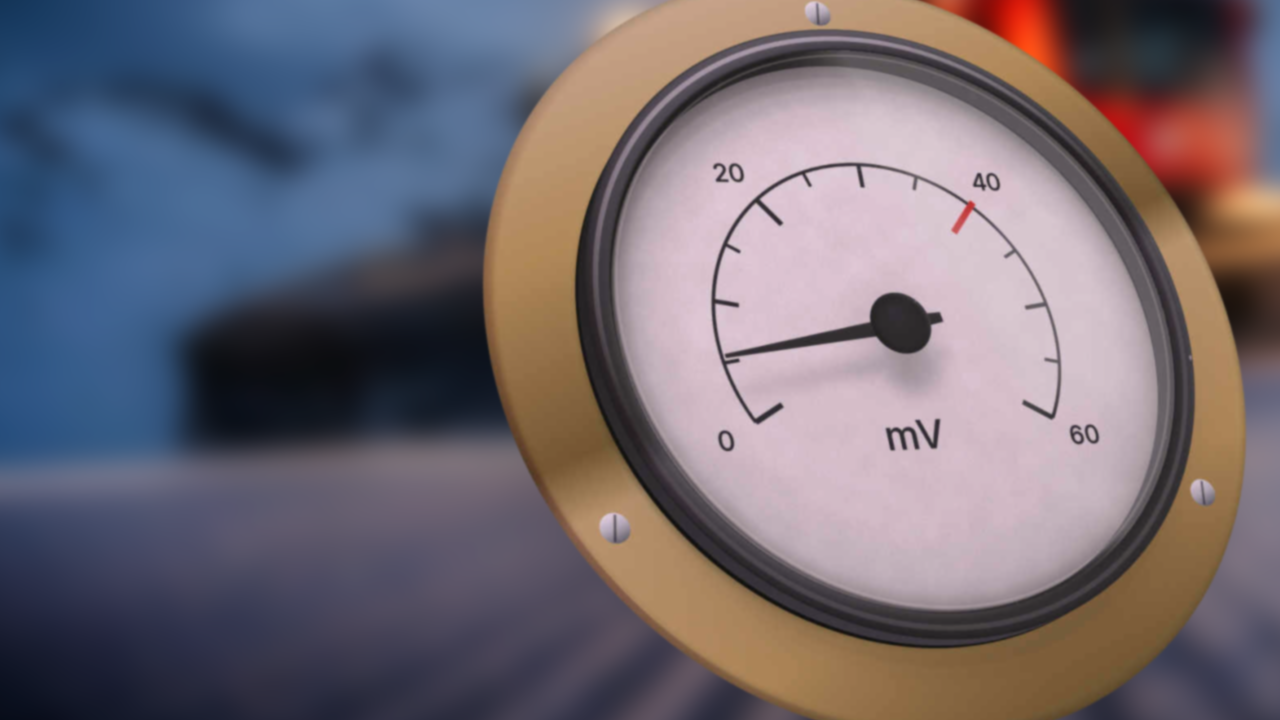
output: 5; mV
